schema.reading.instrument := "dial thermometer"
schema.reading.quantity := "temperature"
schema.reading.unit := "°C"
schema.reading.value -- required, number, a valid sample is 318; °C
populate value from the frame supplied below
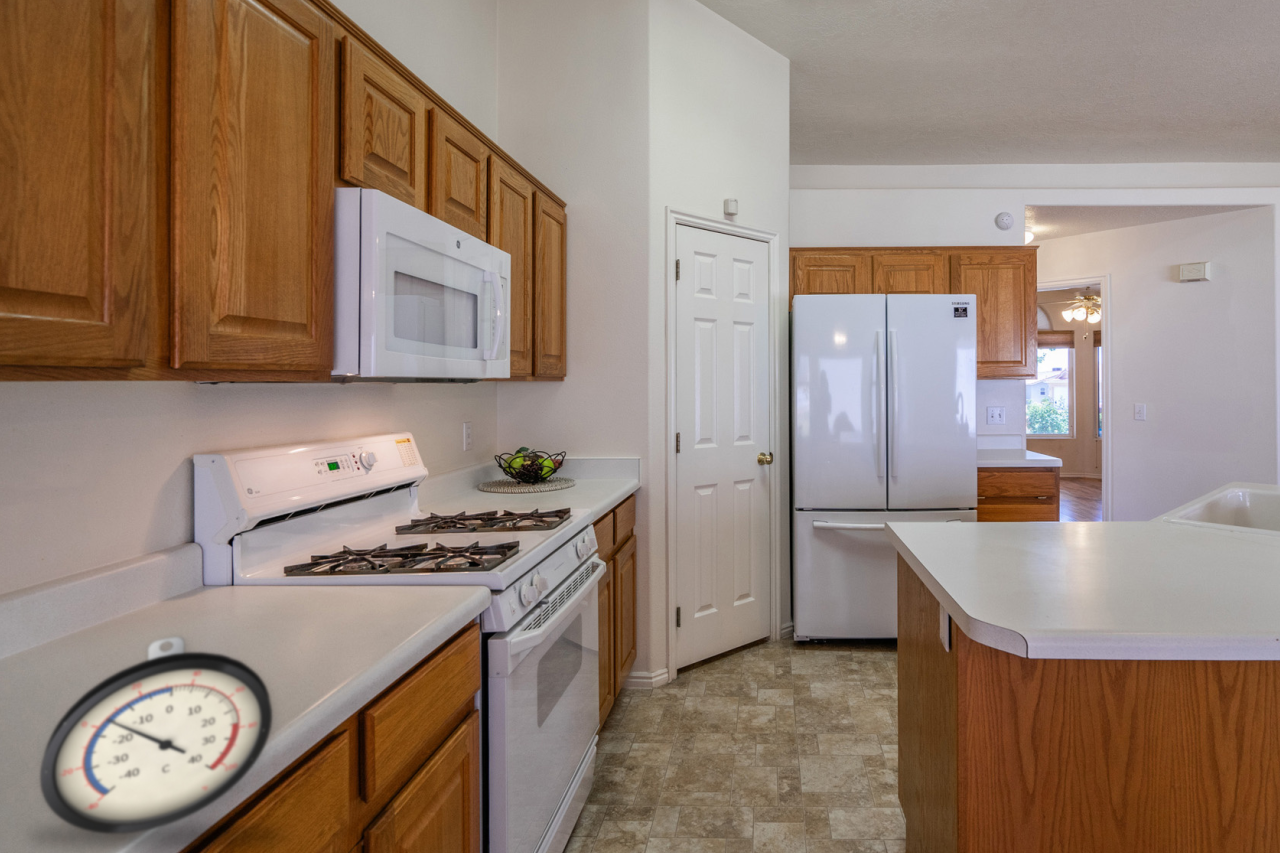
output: -15; °C
